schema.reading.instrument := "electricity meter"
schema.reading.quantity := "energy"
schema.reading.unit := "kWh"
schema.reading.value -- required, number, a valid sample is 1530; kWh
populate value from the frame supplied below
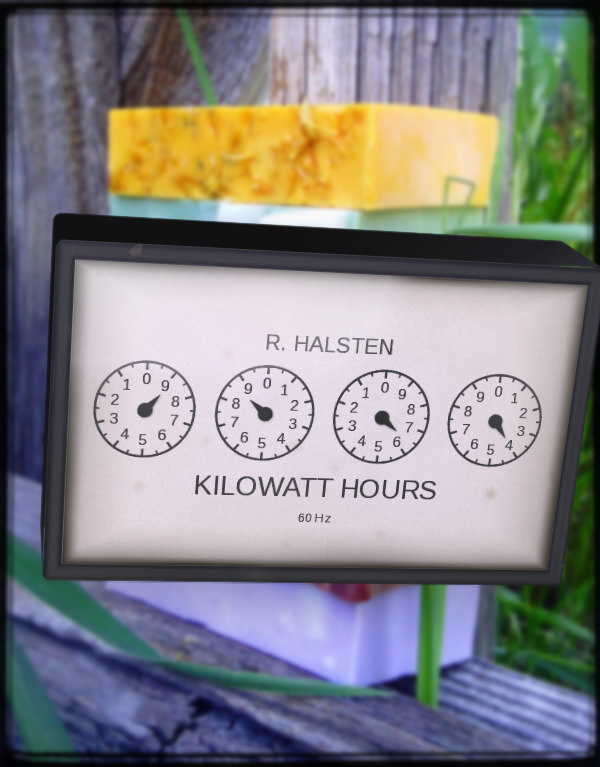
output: 8864; kWh
